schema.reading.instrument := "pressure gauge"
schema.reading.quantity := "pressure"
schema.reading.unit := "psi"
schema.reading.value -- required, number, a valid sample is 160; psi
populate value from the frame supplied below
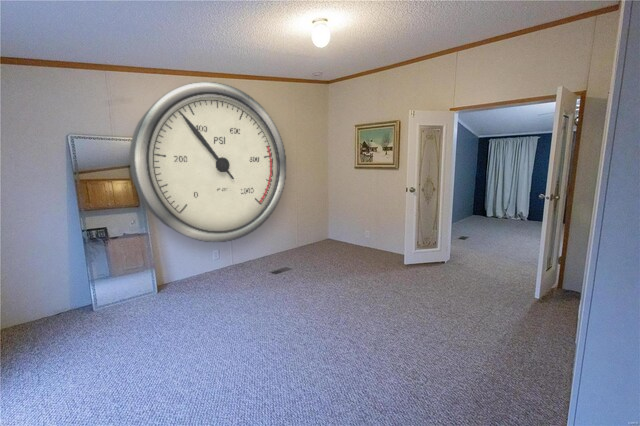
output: 360; psi
